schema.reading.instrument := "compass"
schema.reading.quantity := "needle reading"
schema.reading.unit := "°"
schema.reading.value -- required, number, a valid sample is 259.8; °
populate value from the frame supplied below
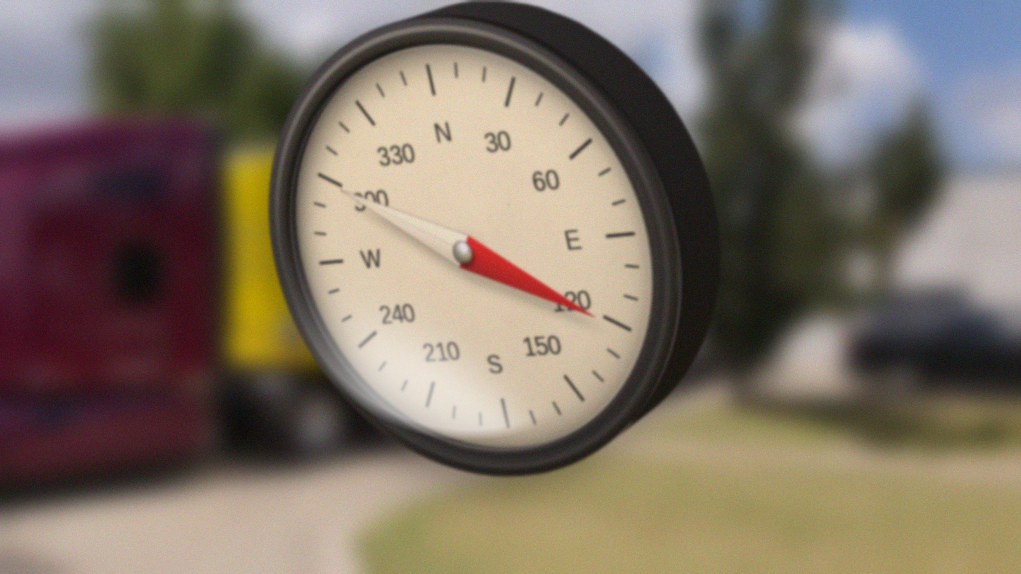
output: 120; °
